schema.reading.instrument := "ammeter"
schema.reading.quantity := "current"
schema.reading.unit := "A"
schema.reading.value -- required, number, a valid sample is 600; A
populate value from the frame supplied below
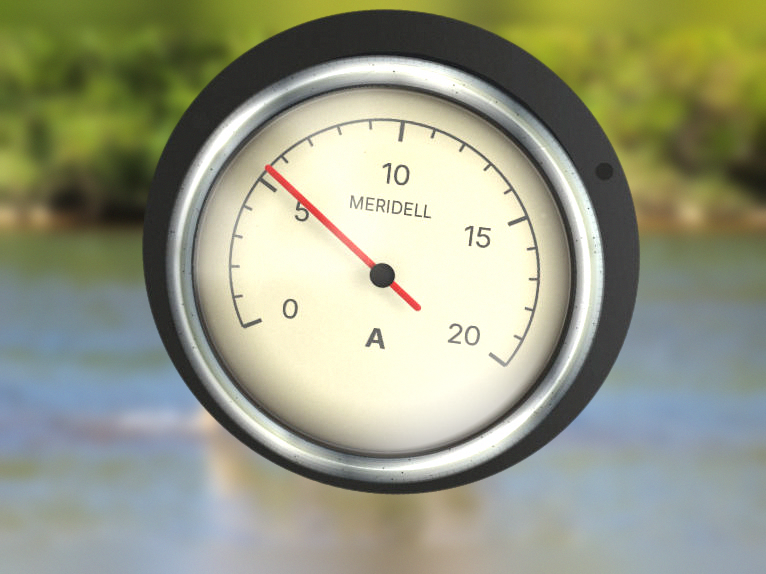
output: 5.5; A
